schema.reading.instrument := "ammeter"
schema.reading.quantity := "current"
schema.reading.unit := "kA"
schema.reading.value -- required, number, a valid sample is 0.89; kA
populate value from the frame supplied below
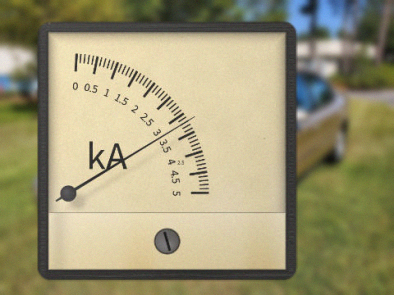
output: 3.2; kA
